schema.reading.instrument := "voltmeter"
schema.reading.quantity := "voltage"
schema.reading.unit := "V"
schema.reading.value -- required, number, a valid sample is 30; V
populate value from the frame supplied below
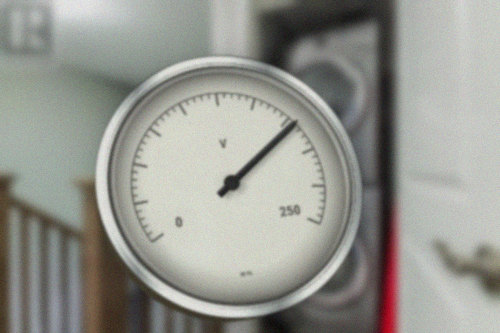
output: 180; V
